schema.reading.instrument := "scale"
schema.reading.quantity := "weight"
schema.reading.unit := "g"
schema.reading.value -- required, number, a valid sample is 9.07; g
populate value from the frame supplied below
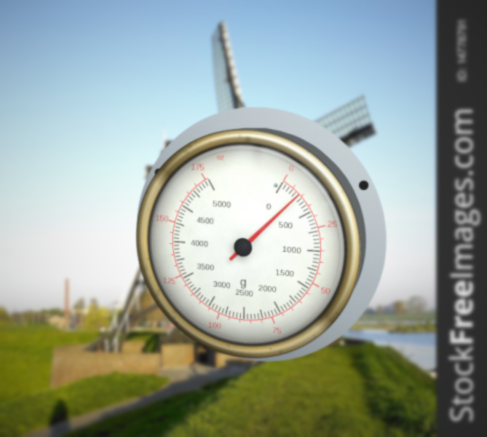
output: 250; g
